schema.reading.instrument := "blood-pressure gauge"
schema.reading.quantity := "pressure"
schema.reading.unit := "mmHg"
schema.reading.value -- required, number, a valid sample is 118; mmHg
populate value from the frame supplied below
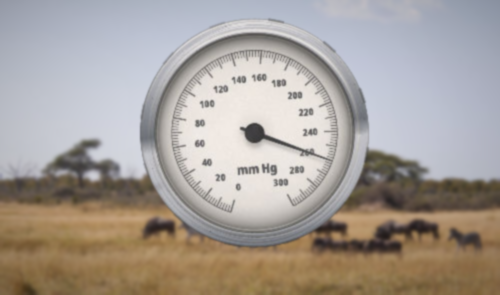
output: 260; mmHg
